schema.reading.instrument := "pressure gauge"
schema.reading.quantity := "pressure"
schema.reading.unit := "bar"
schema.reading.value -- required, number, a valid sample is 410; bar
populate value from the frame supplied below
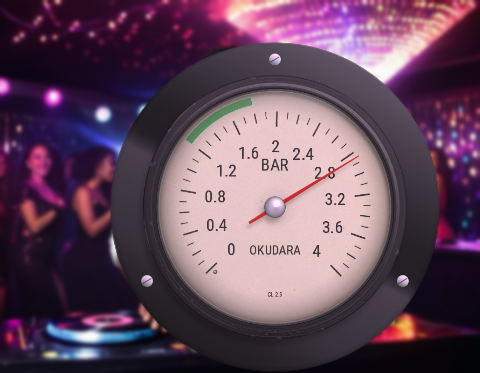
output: 2.85; bar
